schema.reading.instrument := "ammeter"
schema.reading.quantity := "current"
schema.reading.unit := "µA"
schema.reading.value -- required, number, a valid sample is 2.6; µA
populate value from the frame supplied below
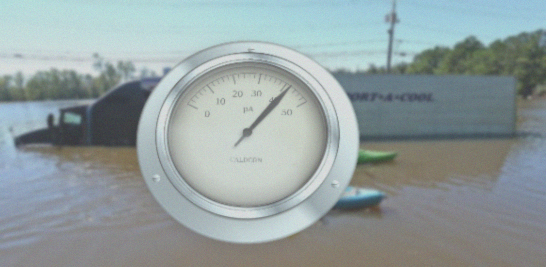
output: 42; µA
